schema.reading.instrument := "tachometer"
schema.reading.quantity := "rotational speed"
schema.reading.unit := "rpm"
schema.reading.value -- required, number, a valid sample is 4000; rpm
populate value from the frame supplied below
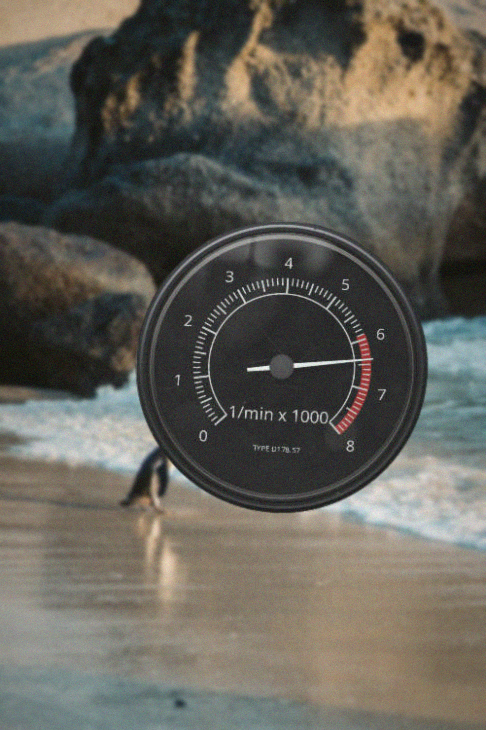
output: 6400; rpm
